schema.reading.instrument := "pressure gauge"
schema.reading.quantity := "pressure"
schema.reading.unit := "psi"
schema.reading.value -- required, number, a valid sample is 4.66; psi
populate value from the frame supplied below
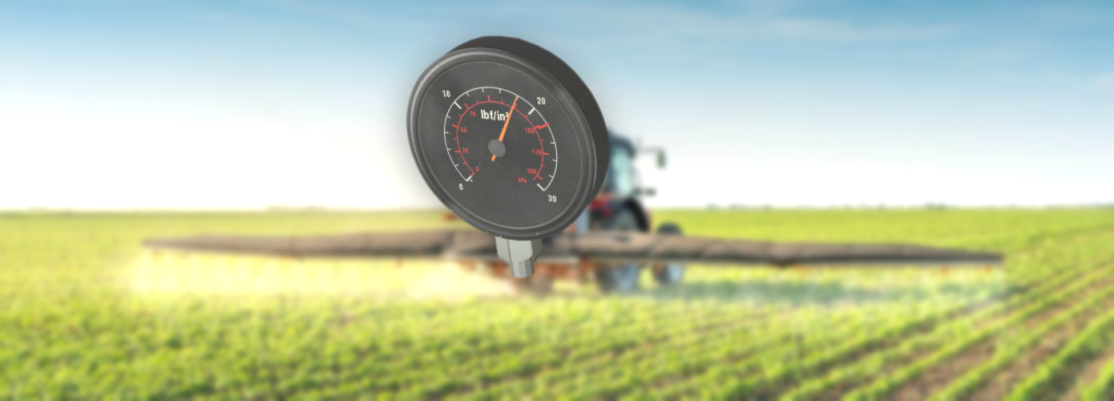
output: 18; psi
